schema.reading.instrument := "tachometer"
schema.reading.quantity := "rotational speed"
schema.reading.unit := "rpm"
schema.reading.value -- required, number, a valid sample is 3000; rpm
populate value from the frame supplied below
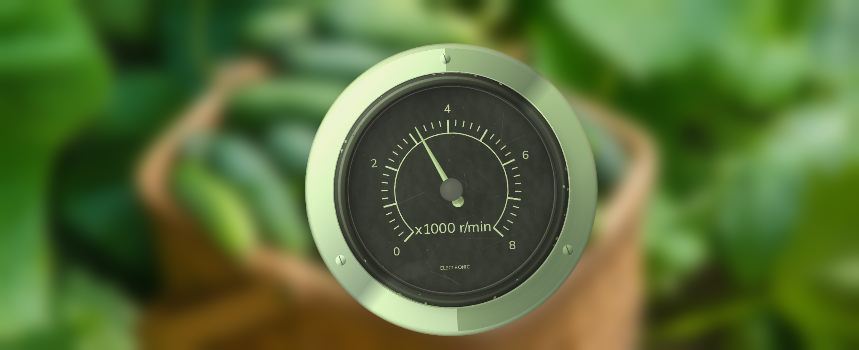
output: 3200; rpm
